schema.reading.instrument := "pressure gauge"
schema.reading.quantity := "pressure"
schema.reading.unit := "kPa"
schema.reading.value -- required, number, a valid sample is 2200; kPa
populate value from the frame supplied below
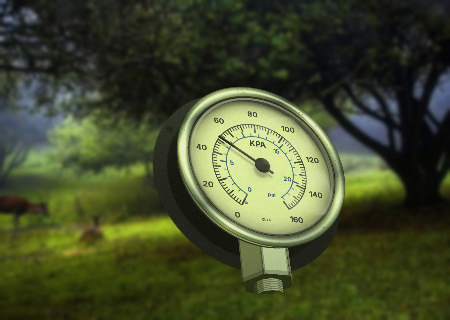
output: 50; kPa
